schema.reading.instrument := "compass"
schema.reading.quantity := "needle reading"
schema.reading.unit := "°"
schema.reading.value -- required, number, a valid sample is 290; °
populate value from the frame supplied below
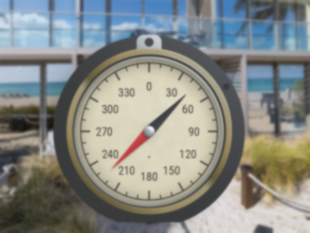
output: 225; °
